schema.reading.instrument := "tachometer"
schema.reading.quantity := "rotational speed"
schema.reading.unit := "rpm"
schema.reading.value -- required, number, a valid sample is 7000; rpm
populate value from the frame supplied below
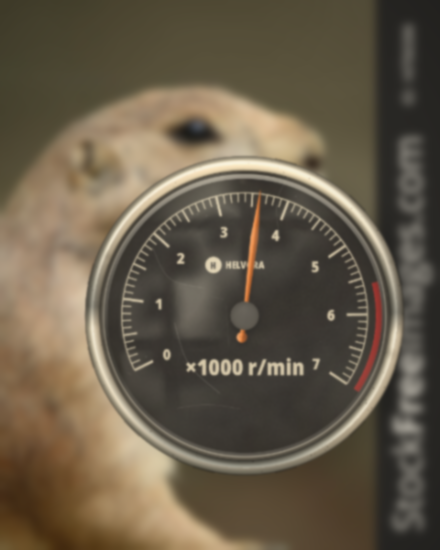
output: 3600; rpm
